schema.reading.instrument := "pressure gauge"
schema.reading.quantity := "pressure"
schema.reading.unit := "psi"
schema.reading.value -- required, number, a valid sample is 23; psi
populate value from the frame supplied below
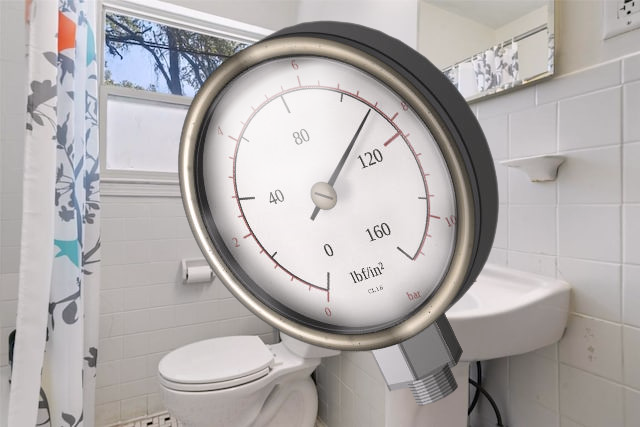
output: 110; psi
